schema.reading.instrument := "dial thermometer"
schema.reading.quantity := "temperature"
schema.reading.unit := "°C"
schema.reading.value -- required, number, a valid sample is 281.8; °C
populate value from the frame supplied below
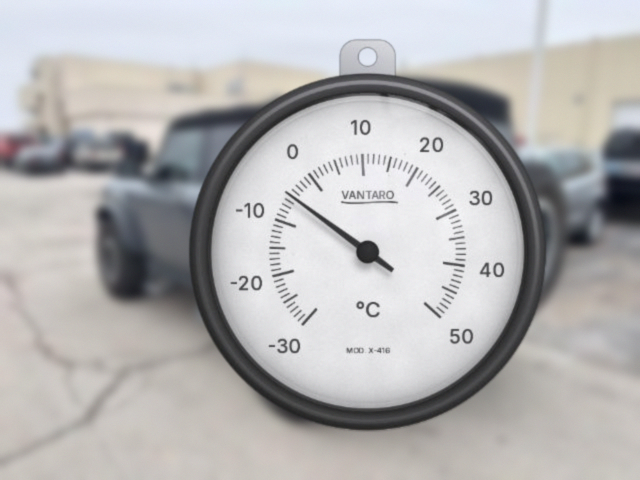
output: -5; °C
